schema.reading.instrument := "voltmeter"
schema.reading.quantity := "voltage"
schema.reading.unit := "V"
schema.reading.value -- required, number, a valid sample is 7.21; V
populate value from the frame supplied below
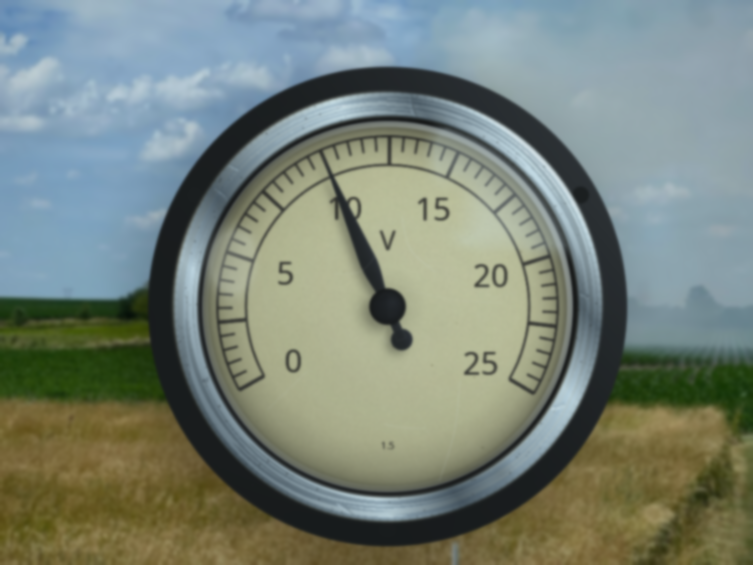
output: 10; V
